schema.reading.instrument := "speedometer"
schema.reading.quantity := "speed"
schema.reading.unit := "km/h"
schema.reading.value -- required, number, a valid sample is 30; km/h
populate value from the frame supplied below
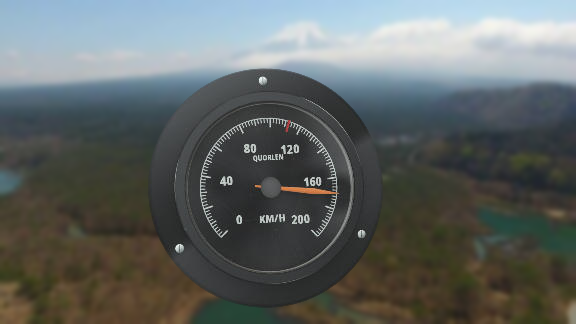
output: 170; km/h
